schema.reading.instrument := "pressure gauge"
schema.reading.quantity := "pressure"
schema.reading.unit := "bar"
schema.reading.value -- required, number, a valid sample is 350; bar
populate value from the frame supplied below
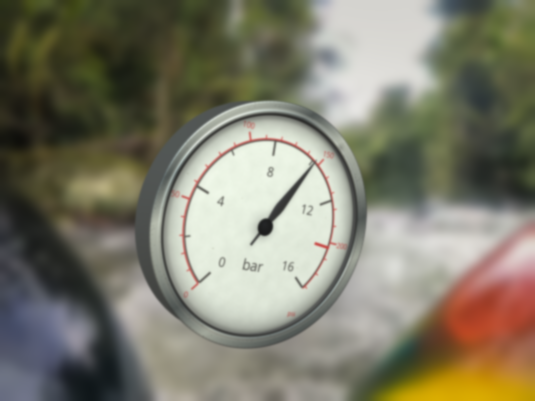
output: 10; bar
